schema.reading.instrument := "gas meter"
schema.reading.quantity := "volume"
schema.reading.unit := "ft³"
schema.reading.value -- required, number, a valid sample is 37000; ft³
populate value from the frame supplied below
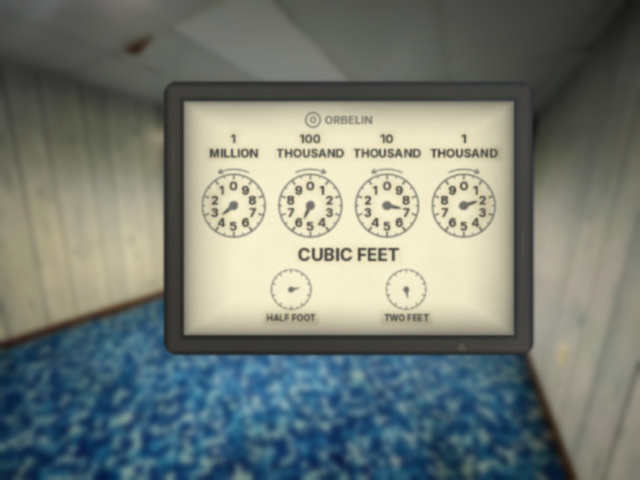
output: 357200; ft³
